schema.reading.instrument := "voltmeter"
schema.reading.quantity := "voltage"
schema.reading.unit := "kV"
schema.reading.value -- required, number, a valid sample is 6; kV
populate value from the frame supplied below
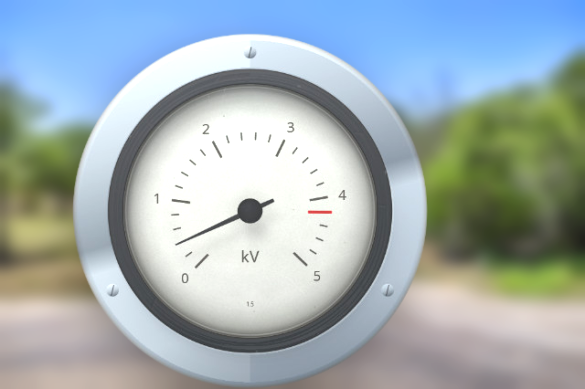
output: 0.4; kV
